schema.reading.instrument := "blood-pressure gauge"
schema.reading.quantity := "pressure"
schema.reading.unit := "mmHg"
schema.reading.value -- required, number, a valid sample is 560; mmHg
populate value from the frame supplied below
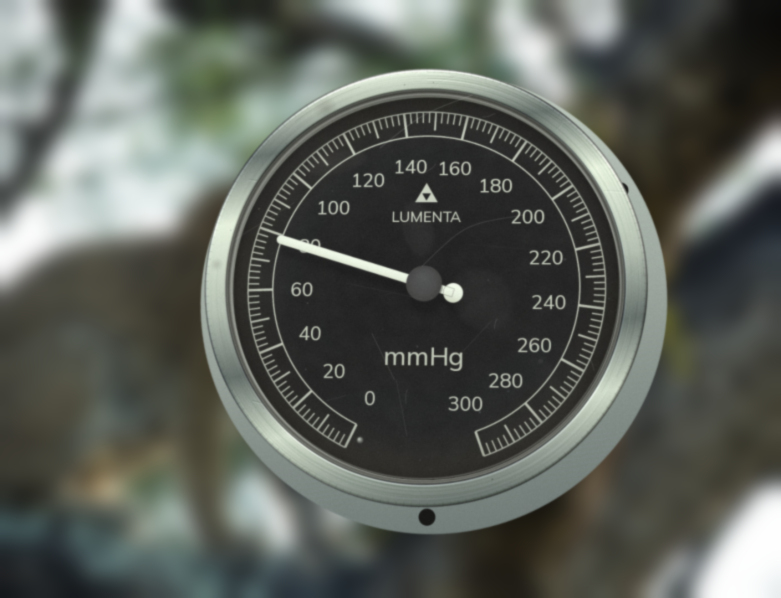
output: 78; mmHg
